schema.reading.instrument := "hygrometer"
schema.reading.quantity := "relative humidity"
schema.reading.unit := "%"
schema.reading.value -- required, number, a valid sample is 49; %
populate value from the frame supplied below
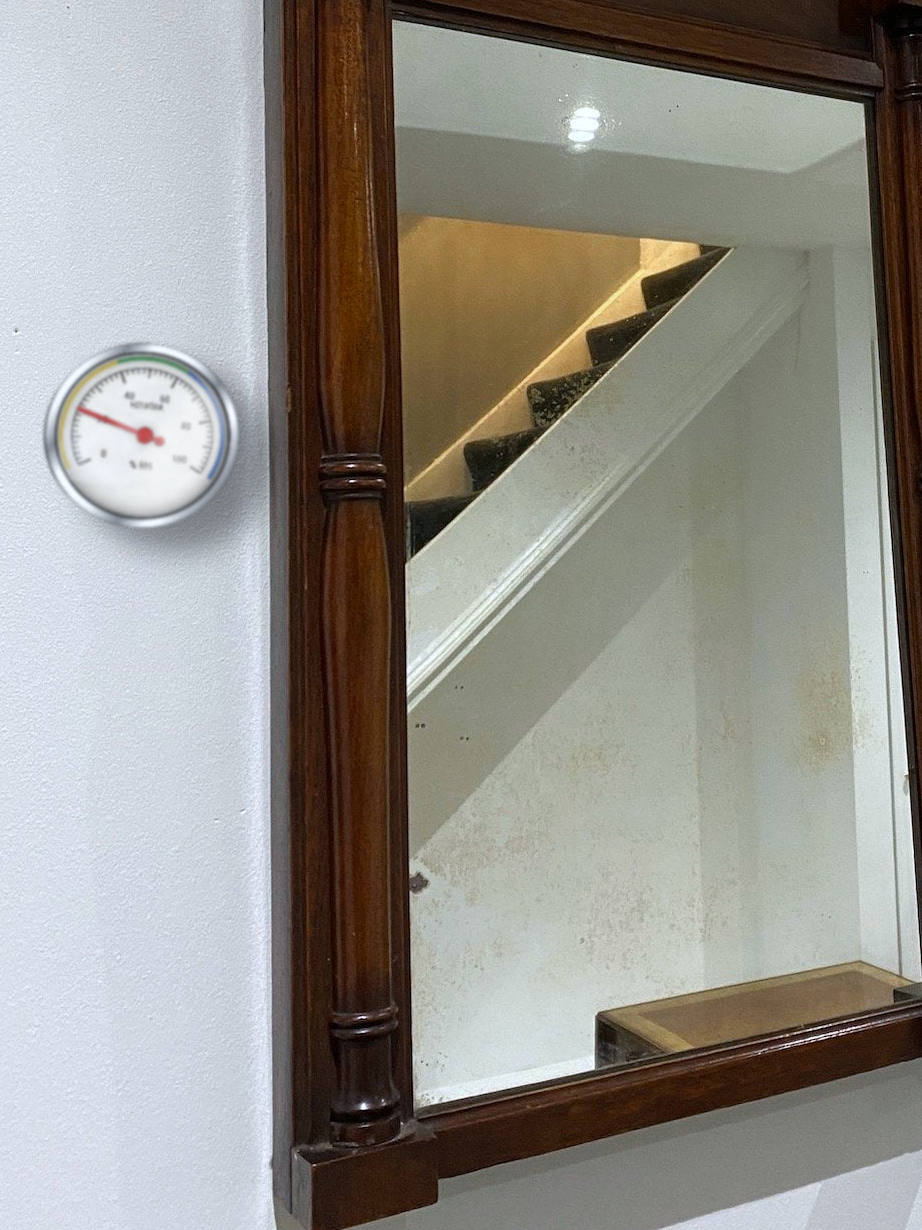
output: 20; %
